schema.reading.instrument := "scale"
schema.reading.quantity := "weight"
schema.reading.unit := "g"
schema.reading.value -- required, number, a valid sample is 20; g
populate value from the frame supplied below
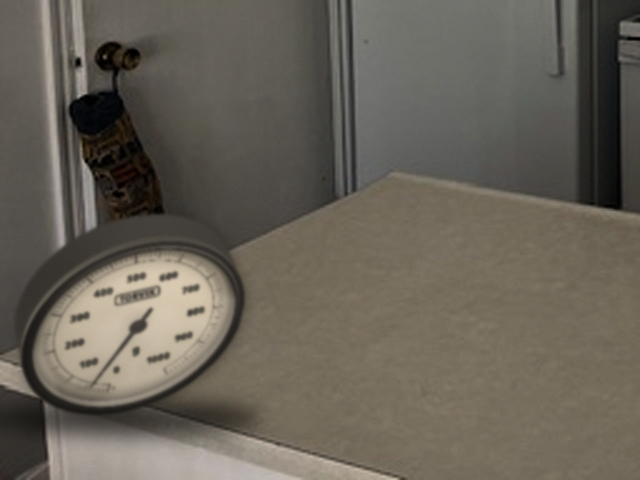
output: 50; g
